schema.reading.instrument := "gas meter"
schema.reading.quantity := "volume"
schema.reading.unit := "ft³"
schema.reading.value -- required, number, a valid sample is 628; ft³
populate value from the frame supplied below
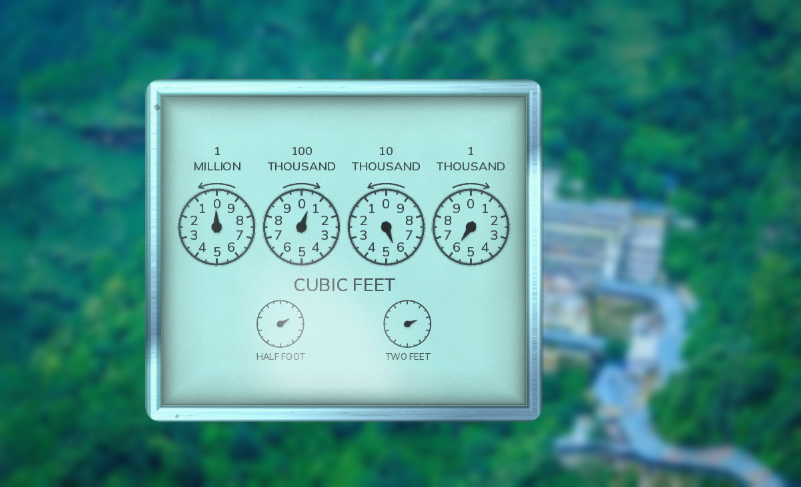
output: 5600; ft³
